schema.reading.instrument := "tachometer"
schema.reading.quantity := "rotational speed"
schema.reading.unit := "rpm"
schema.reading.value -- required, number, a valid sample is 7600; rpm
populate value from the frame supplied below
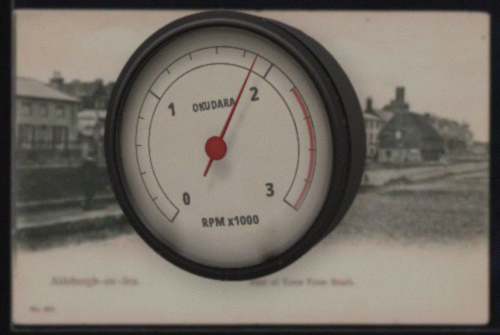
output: 1900; rpm
